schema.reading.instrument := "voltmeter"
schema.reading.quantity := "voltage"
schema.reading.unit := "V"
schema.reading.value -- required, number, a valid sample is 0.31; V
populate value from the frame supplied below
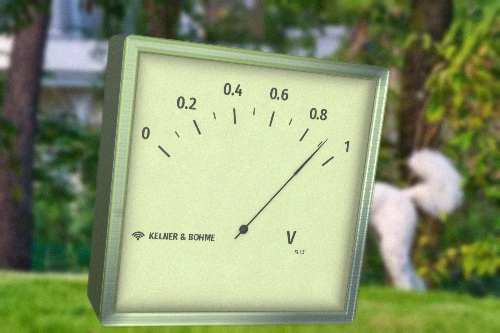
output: 0.9; V
